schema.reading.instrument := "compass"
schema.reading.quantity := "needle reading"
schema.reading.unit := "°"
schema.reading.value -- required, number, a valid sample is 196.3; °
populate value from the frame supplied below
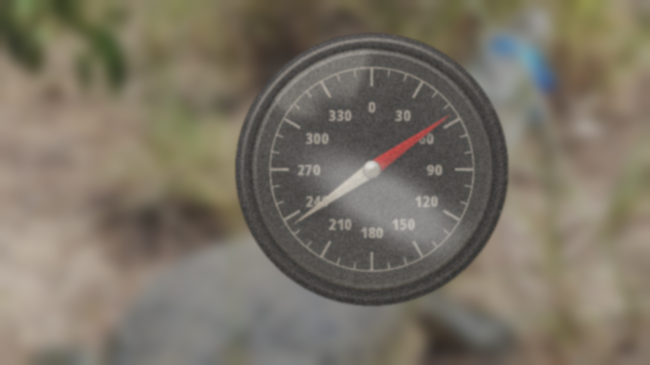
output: 55; °
